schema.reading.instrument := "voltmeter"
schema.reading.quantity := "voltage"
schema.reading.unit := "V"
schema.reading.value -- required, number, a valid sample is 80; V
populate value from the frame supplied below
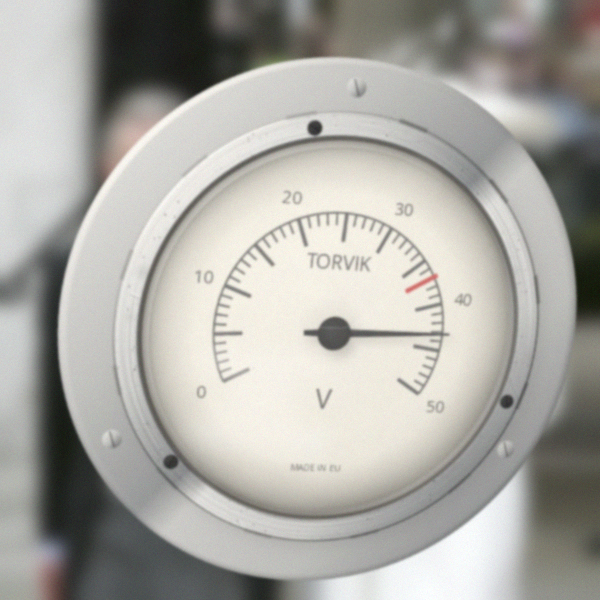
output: 43; V
